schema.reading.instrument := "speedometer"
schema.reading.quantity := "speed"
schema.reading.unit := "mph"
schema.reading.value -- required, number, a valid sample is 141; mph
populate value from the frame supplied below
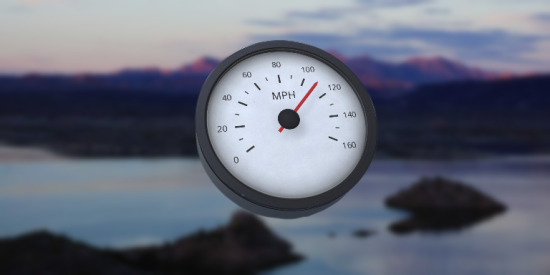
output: 110; mph
